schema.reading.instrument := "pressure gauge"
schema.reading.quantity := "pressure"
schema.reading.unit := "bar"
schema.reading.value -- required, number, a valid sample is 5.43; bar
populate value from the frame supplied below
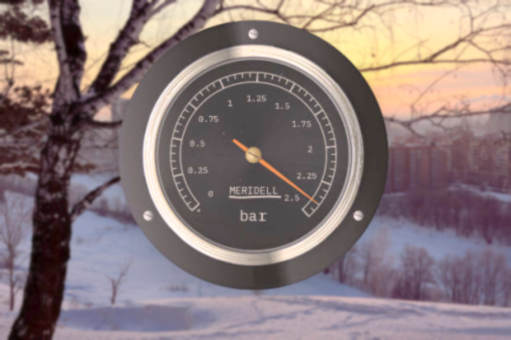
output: 2.4; bar
